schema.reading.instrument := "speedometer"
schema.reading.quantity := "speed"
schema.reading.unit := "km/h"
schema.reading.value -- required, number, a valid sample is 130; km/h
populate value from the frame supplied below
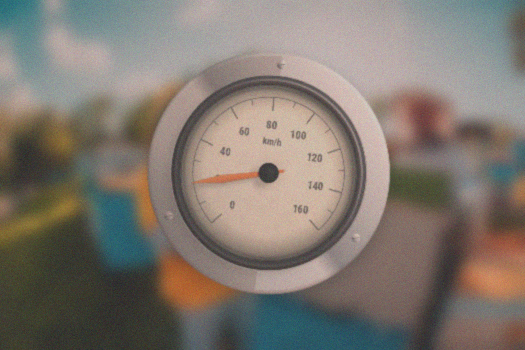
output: 20; km/h
